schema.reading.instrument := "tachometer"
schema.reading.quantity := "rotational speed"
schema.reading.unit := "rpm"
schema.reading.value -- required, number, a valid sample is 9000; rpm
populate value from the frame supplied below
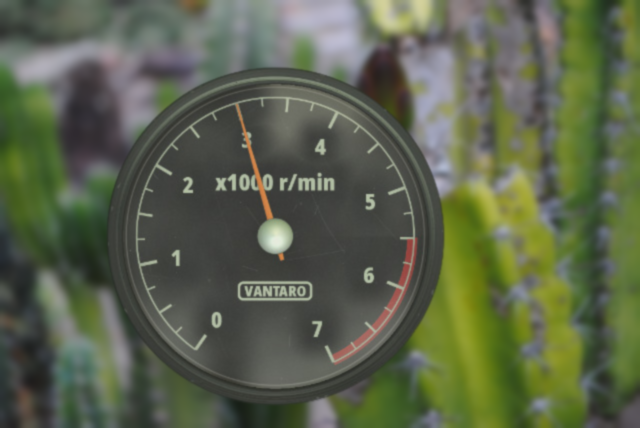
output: 3000; rpm
